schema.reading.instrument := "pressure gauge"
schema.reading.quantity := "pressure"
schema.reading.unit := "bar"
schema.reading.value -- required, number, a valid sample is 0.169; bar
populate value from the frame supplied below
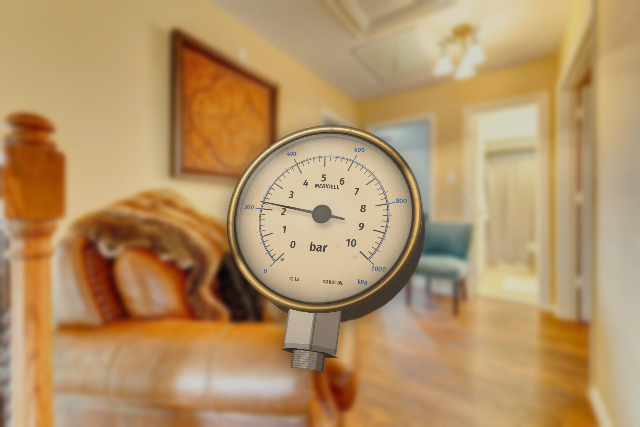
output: 2.2; bar
